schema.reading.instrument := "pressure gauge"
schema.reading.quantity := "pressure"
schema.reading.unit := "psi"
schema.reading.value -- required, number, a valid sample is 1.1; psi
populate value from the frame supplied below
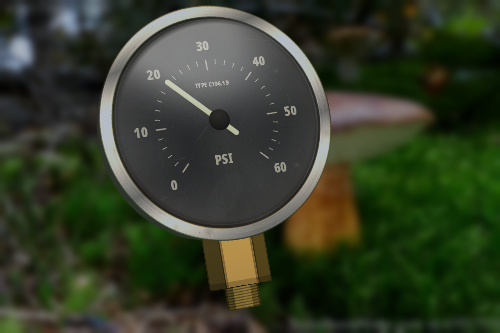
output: 20; psi
